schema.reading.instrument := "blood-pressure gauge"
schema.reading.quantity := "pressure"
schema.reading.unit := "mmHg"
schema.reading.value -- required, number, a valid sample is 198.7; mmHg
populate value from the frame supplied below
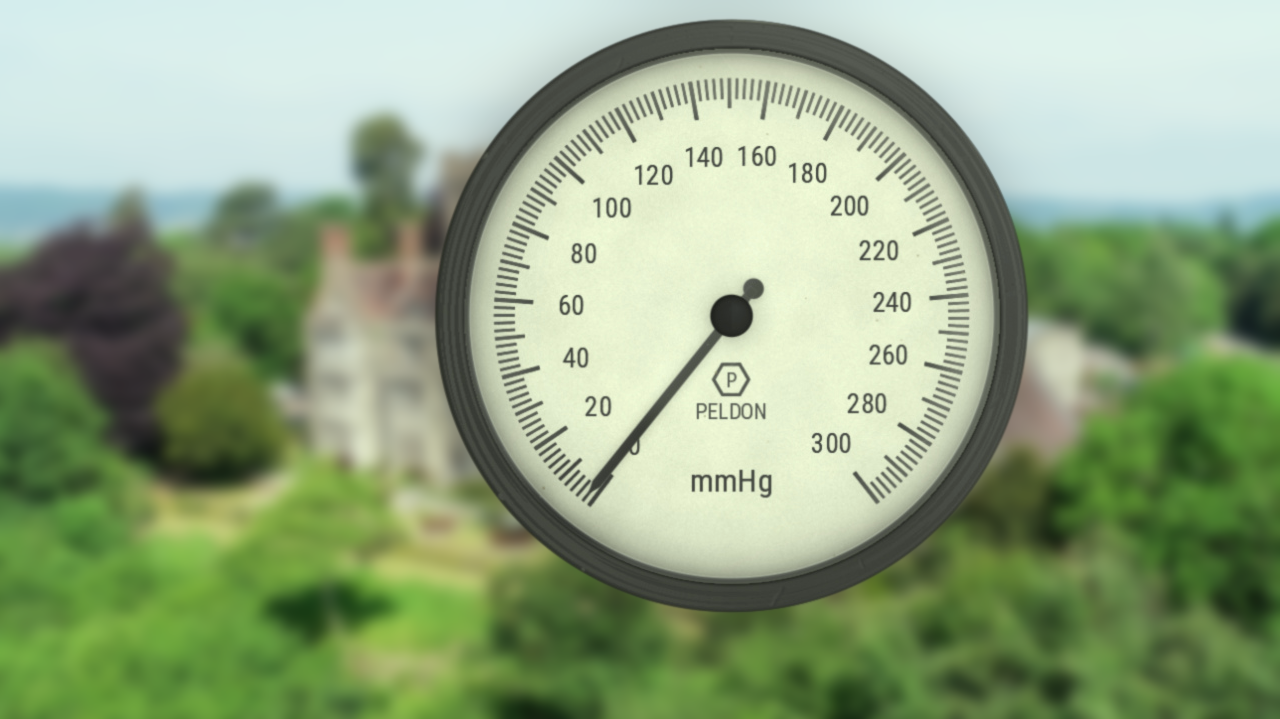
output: 2; mmHg
